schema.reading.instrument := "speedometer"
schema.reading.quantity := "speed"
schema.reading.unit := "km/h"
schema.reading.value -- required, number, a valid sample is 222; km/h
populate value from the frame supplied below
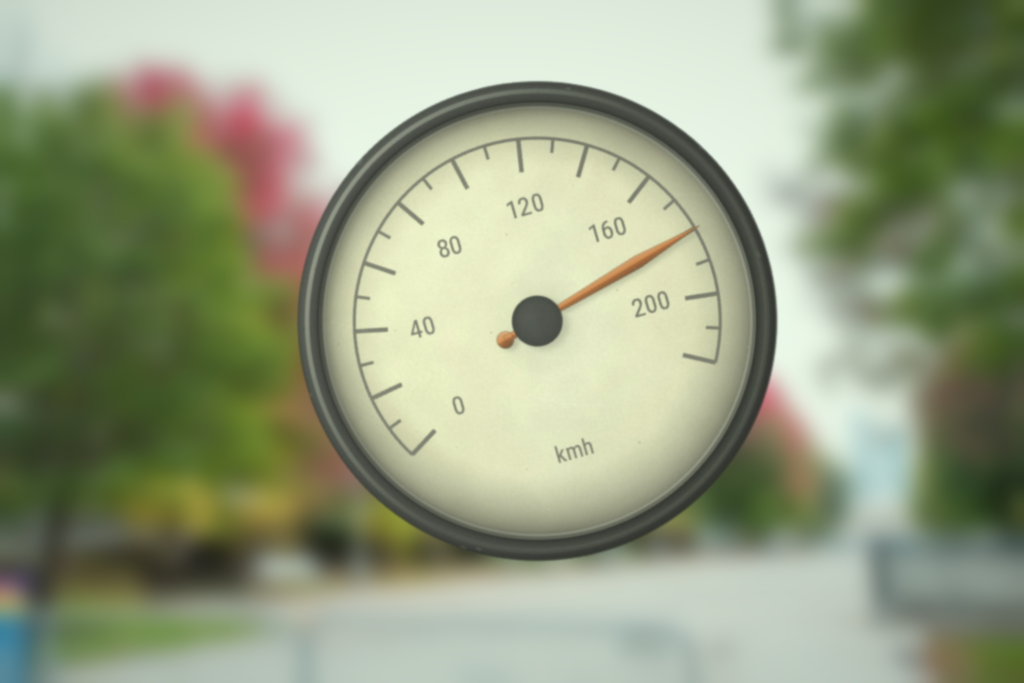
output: 180; km/h
